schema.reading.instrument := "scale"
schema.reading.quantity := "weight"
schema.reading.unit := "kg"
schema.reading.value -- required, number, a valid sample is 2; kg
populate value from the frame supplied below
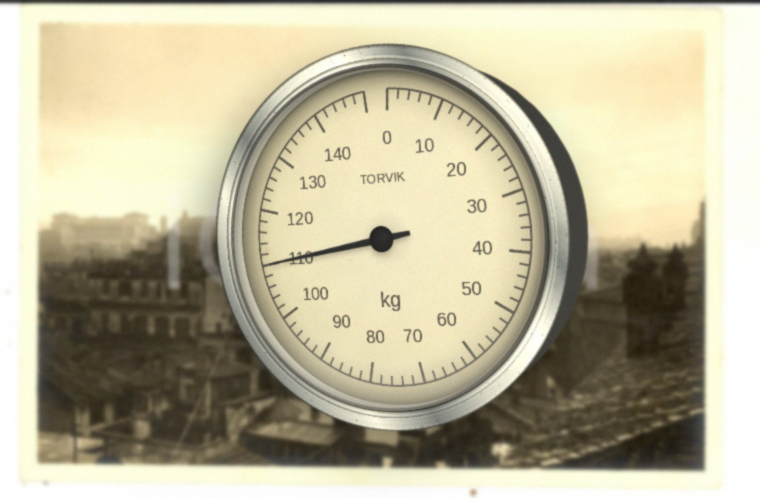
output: 110; kg
